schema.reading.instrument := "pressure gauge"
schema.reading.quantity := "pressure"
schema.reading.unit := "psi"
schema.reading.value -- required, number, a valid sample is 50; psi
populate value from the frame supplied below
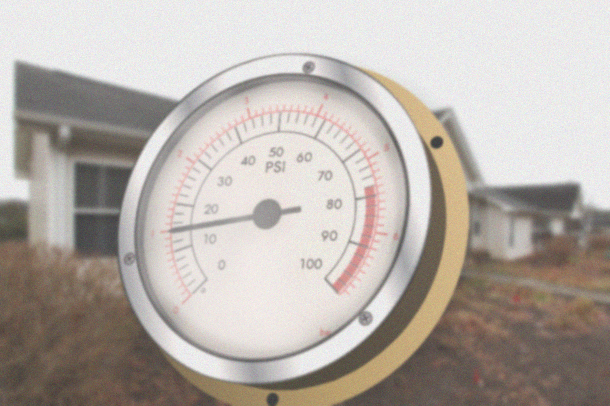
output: 14; psi
